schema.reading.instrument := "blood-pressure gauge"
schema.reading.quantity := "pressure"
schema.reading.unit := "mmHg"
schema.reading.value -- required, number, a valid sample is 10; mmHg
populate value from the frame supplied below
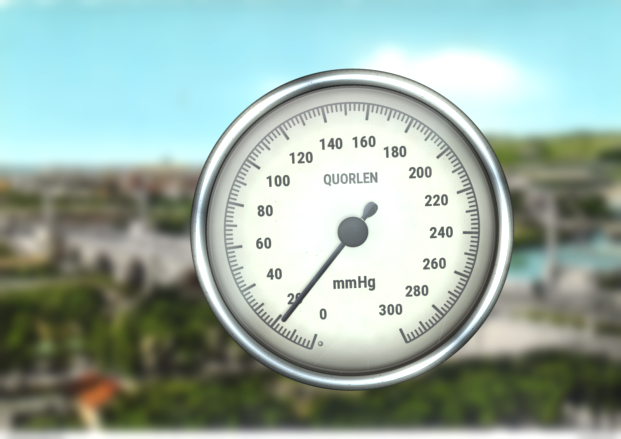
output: 18; mmHg
